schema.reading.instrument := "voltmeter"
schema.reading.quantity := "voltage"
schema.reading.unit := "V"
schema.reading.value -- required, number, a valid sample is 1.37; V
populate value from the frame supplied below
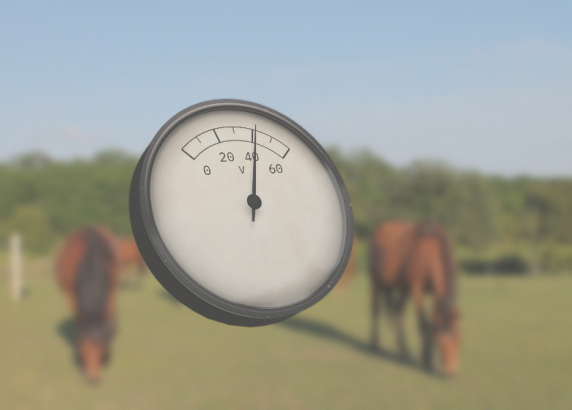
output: 40; V
